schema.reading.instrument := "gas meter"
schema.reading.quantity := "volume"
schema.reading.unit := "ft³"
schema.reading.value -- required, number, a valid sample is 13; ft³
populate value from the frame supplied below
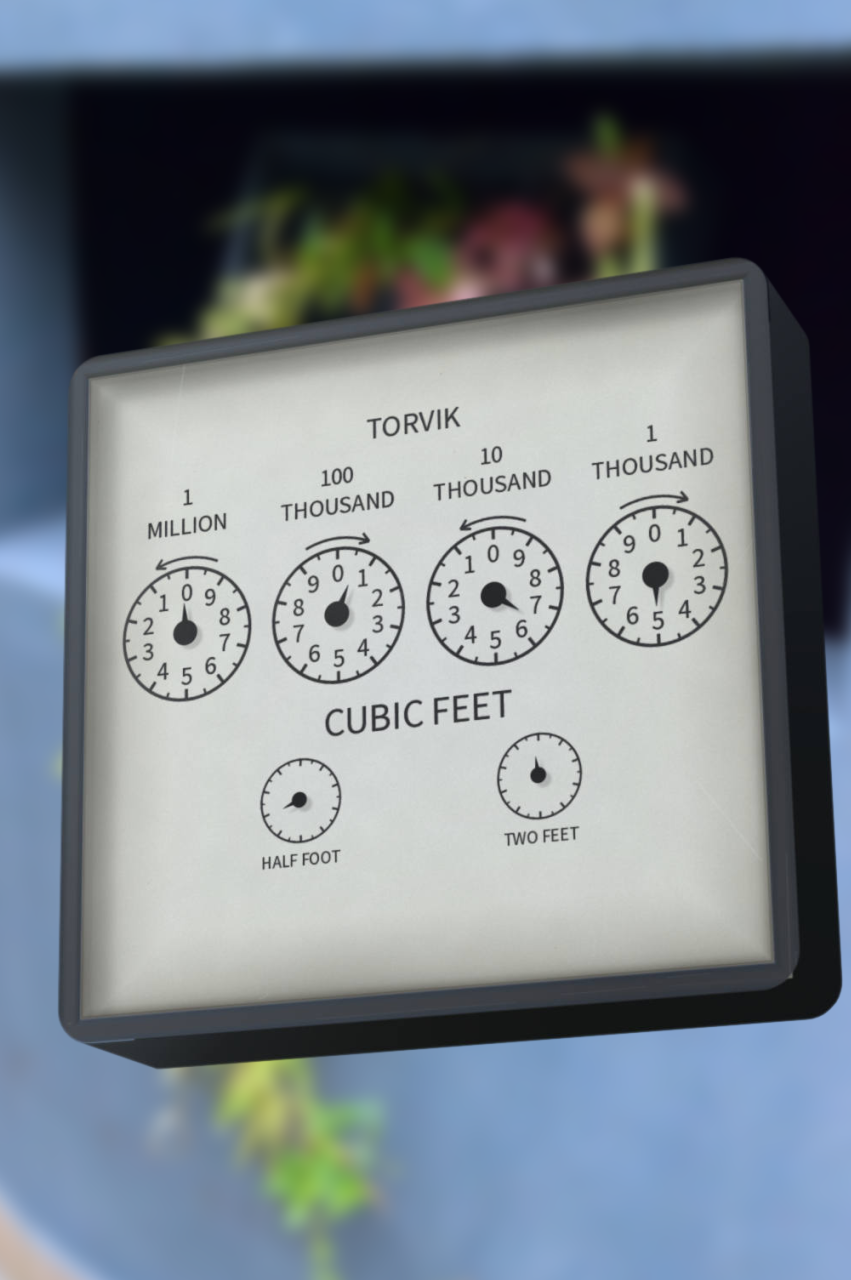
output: 6500; ft³
